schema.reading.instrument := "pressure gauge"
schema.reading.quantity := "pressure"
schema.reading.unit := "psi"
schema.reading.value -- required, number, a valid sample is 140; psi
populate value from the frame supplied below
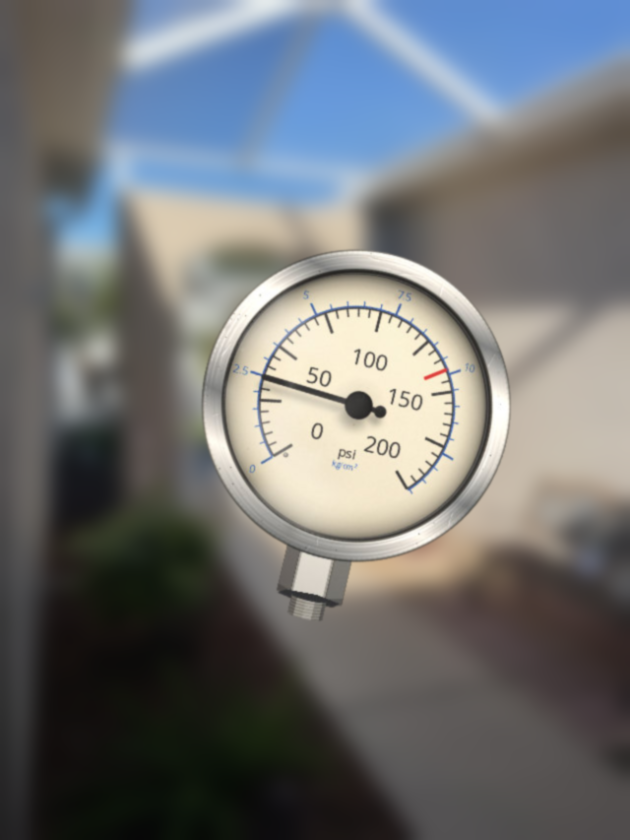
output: 35; psi
